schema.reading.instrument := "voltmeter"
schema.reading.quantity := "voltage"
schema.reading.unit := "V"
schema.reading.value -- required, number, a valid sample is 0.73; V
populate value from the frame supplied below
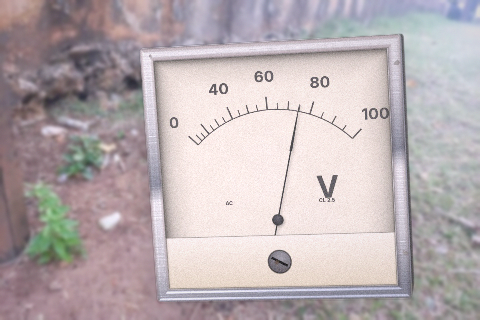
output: 75; V
